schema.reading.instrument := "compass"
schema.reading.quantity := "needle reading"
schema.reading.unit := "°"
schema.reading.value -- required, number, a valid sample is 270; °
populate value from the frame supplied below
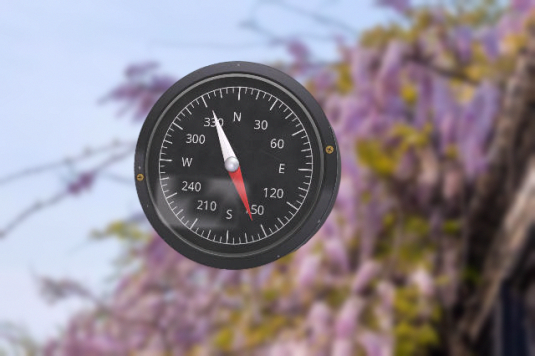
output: 155; °
